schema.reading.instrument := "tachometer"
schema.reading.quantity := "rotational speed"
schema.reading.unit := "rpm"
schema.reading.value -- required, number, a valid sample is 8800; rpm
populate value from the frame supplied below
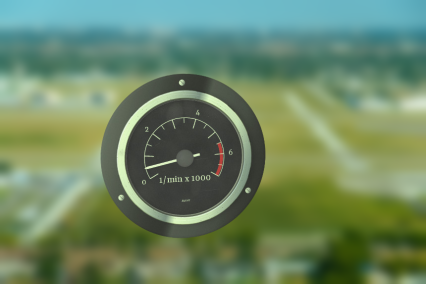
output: 500; rpm
